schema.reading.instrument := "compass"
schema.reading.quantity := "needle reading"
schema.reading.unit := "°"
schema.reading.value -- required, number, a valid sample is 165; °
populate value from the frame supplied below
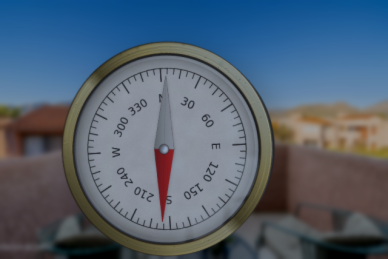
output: 185; °
